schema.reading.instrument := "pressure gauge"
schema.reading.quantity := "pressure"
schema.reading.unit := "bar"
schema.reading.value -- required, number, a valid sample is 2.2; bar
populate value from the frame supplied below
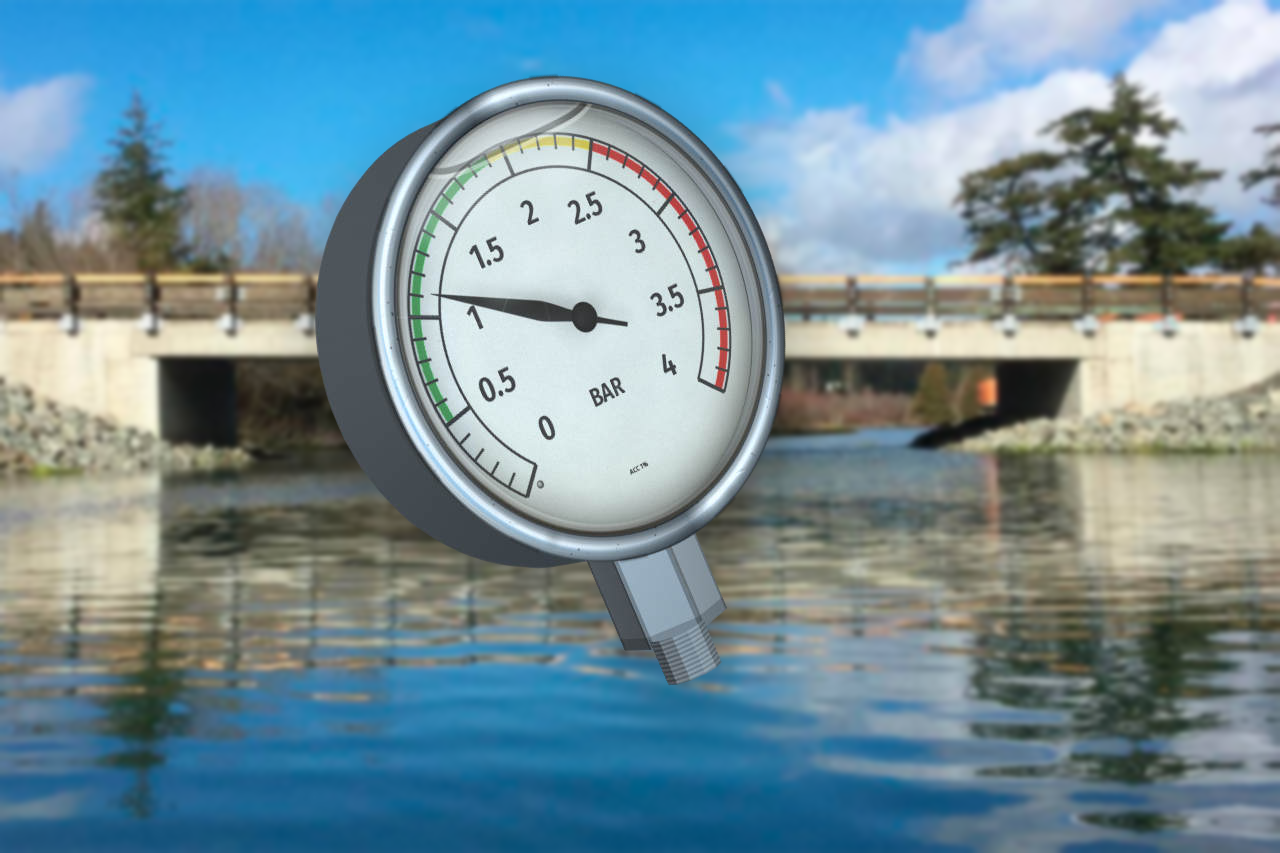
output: 1.1; bar
